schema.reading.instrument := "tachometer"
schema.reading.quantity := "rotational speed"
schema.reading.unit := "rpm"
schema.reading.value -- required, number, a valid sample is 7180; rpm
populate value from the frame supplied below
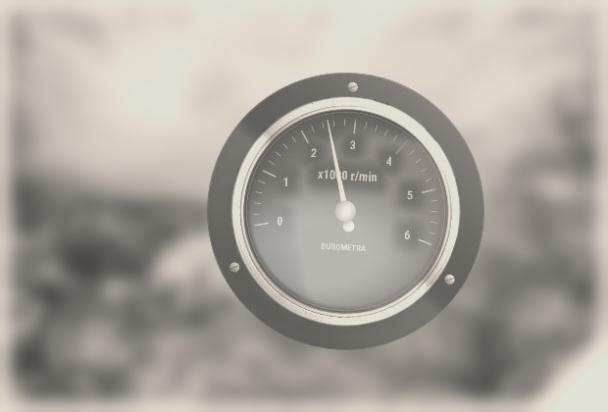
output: 2500; rpm
